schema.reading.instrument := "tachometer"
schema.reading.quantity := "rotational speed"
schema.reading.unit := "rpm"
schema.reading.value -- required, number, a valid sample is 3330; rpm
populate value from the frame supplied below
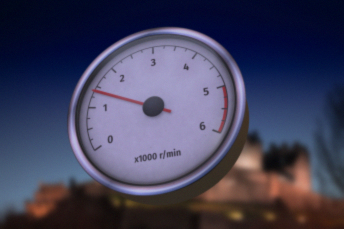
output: 1375; rpm
